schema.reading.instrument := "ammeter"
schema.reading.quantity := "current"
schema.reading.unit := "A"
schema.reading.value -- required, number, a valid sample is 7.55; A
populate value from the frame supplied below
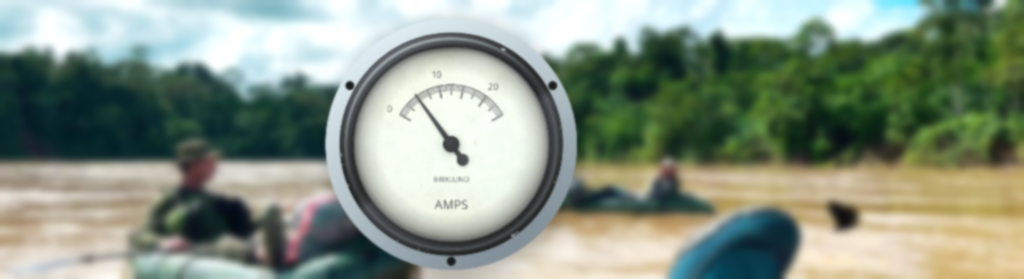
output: 5; A
